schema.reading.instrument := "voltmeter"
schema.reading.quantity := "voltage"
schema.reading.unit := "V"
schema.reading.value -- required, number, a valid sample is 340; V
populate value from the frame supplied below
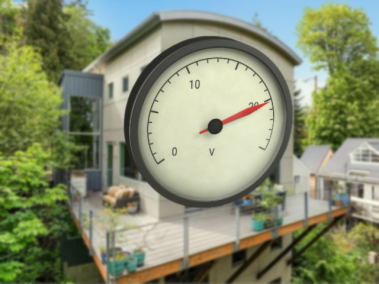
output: 20; V
